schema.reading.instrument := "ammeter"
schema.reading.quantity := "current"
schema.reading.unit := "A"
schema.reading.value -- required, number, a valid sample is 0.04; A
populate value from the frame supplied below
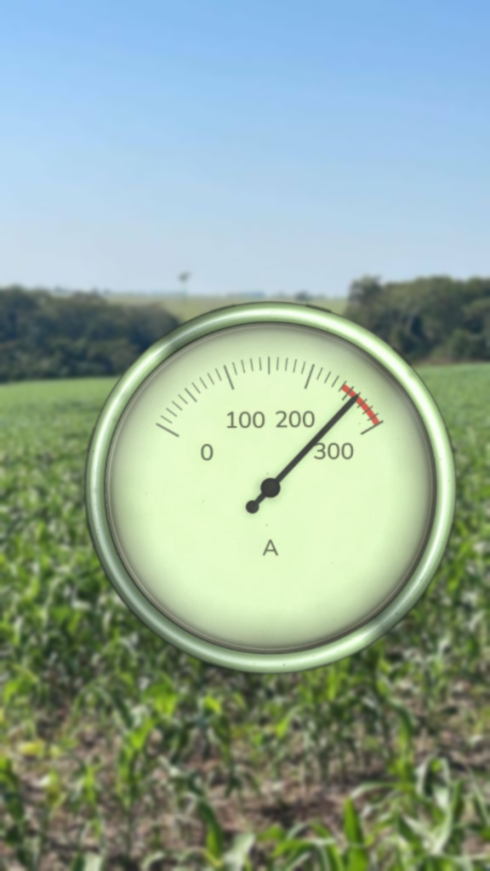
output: 260; A
